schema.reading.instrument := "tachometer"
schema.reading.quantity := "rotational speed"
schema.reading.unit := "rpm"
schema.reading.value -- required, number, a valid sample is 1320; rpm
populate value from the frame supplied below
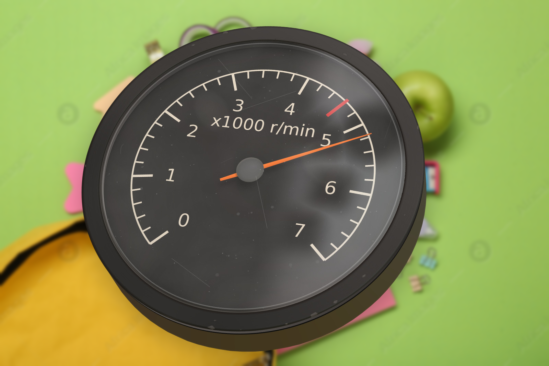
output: 5200; rpm
